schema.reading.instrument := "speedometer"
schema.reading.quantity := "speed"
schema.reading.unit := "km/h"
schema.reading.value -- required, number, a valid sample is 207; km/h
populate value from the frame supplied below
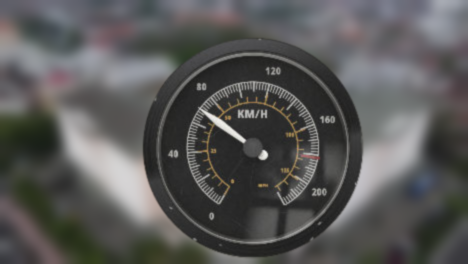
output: 70; km/h
